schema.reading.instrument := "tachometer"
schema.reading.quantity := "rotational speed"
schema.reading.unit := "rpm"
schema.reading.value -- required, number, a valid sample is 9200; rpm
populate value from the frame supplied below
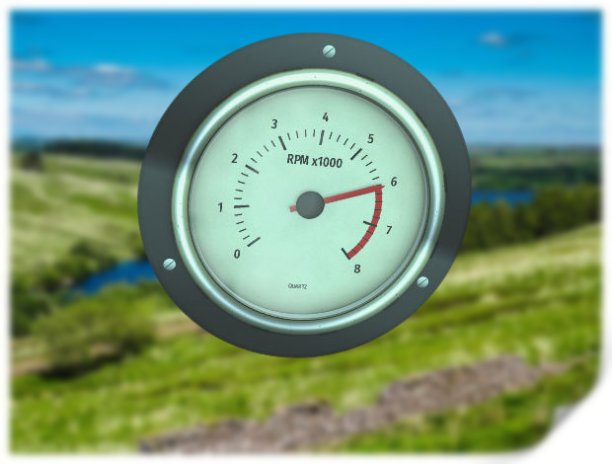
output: 6000; rpm
